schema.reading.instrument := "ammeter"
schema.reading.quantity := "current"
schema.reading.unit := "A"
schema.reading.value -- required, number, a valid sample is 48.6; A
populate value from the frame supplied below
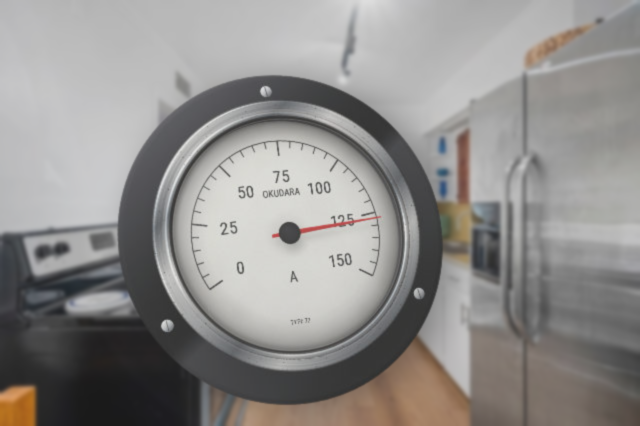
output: 127.5; A
